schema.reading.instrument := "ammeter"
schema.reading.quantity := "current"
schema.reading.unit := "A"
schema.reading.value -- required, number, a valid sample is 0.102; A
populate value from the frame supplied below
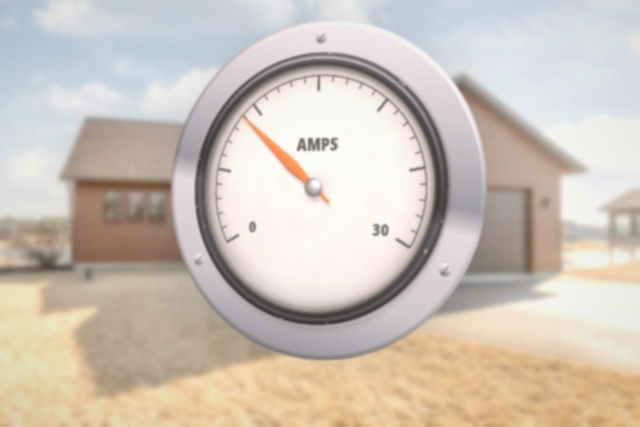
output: 9; A
